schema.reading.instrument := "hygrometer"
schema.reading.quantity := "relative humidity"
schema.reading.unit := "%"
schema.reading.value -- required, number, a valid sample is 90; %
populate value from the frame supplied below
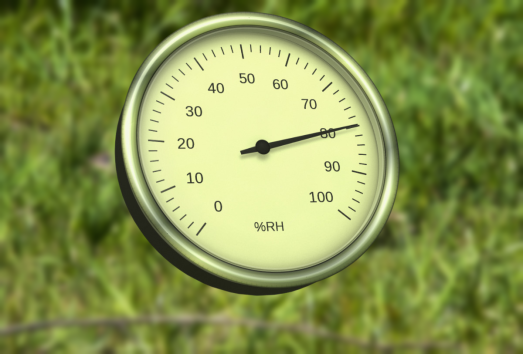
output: 80; %
